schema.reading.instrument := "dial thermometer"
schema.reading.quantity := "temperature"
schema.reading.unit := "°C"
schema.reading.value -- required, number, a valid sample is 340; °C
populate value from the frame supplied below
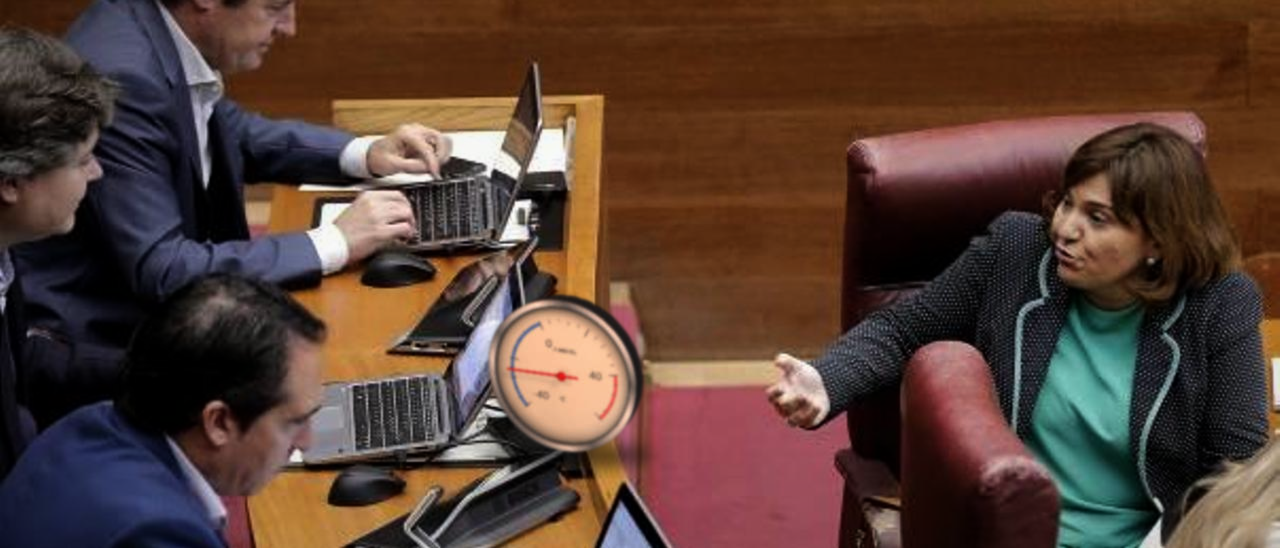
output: -24; °C
